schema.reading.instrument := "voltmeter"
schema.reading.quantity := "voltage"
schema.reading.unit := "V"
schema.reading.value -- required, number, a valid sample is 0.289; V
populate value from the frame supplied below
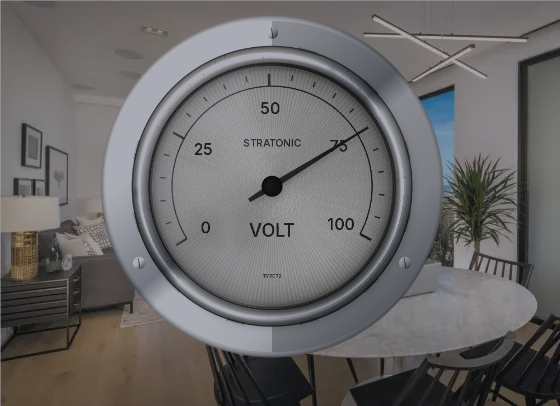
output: 75; V
